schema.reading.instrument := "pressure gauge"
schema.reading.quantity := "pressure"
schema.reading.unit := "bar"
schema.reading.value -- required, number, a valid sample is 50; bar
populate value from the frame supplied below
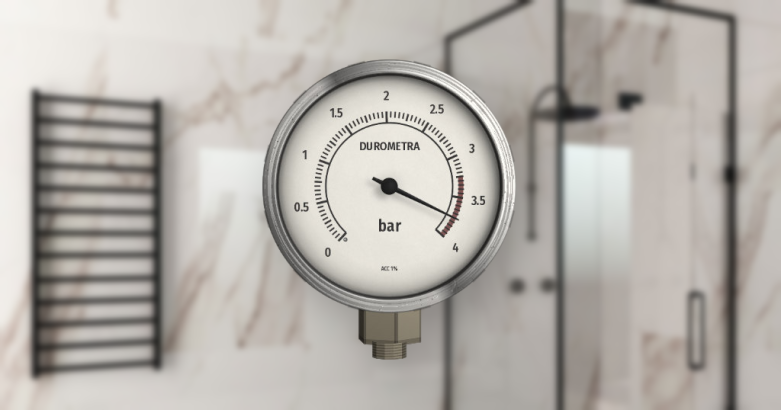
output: 3.75; bar
